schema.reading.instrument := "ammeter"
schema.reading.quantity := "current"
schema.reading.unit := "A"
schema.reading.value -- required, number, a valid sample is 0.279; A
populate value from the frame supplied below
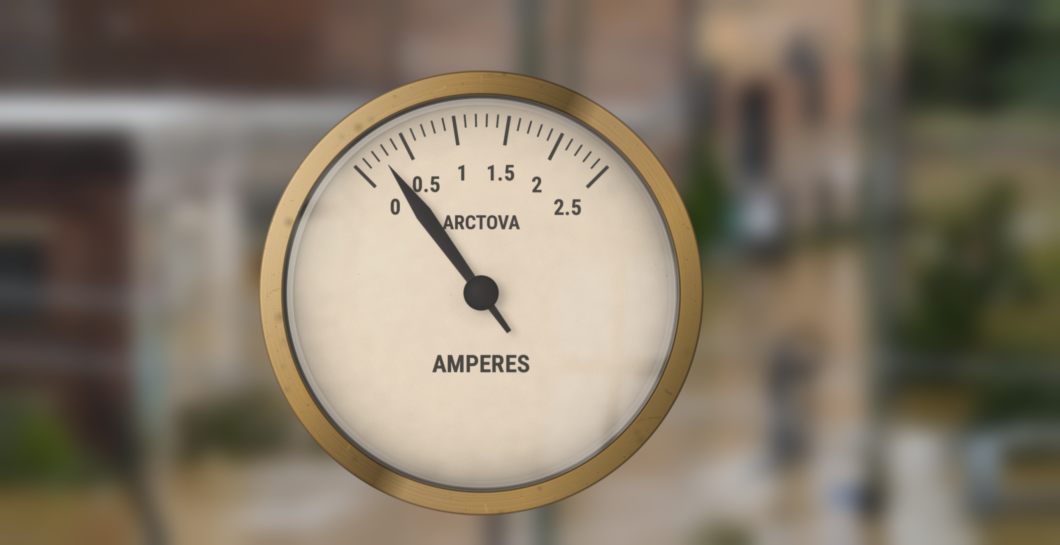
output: 0.25; A
